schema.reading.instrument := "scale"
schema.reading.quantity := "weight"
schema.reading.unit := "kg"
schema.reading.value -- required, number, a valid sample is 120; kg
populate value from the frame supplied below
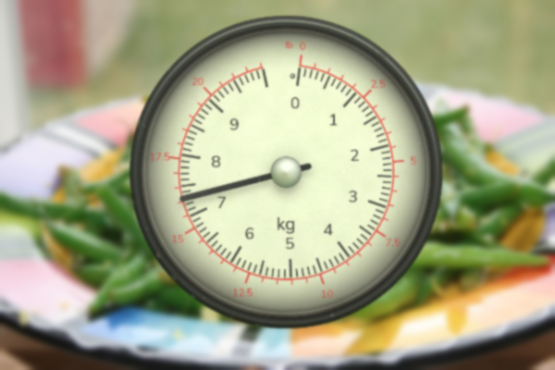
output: 7.3; kg
